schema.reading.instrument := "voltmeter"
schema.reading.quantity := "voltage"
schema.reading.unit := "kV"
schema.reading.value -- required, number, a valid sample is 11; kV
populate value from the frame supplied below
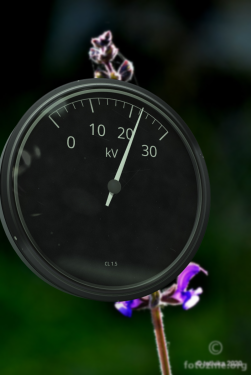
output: 22; kV
